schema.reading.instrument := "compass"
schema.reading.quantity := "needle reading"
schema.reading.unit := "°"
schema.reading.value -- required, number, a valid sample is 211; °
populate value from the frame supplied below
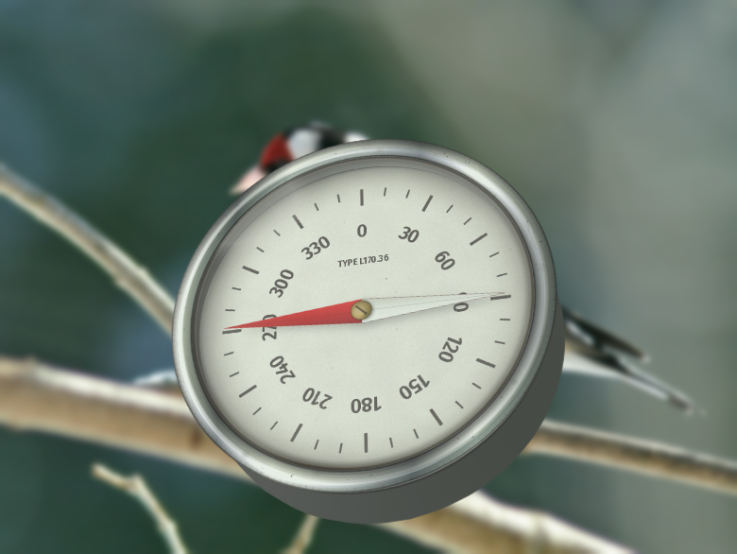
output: 270; °
